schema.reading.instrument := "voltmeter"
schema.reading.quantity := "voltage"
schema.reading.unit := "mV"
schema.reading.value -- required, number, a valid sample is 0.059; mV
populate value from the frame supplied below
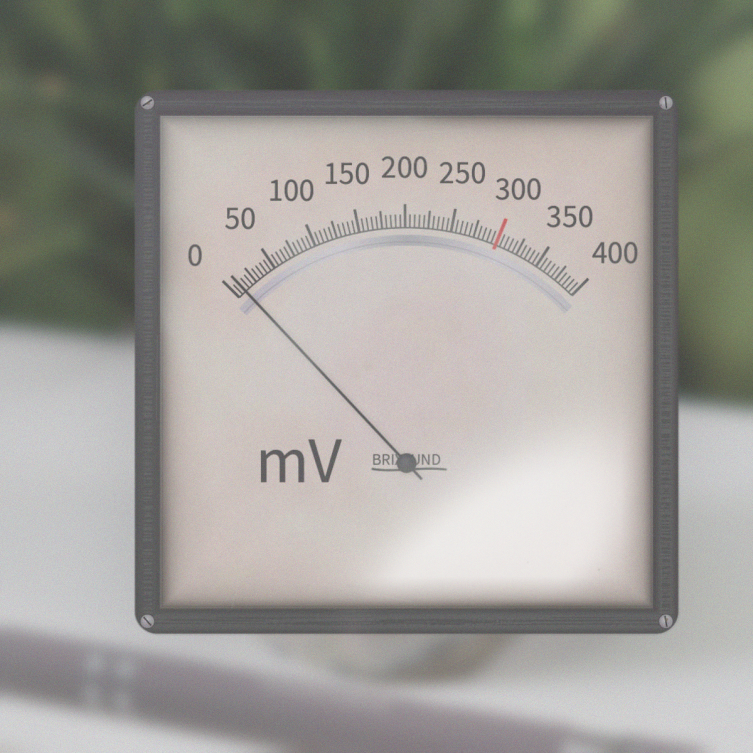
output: 10; mV
